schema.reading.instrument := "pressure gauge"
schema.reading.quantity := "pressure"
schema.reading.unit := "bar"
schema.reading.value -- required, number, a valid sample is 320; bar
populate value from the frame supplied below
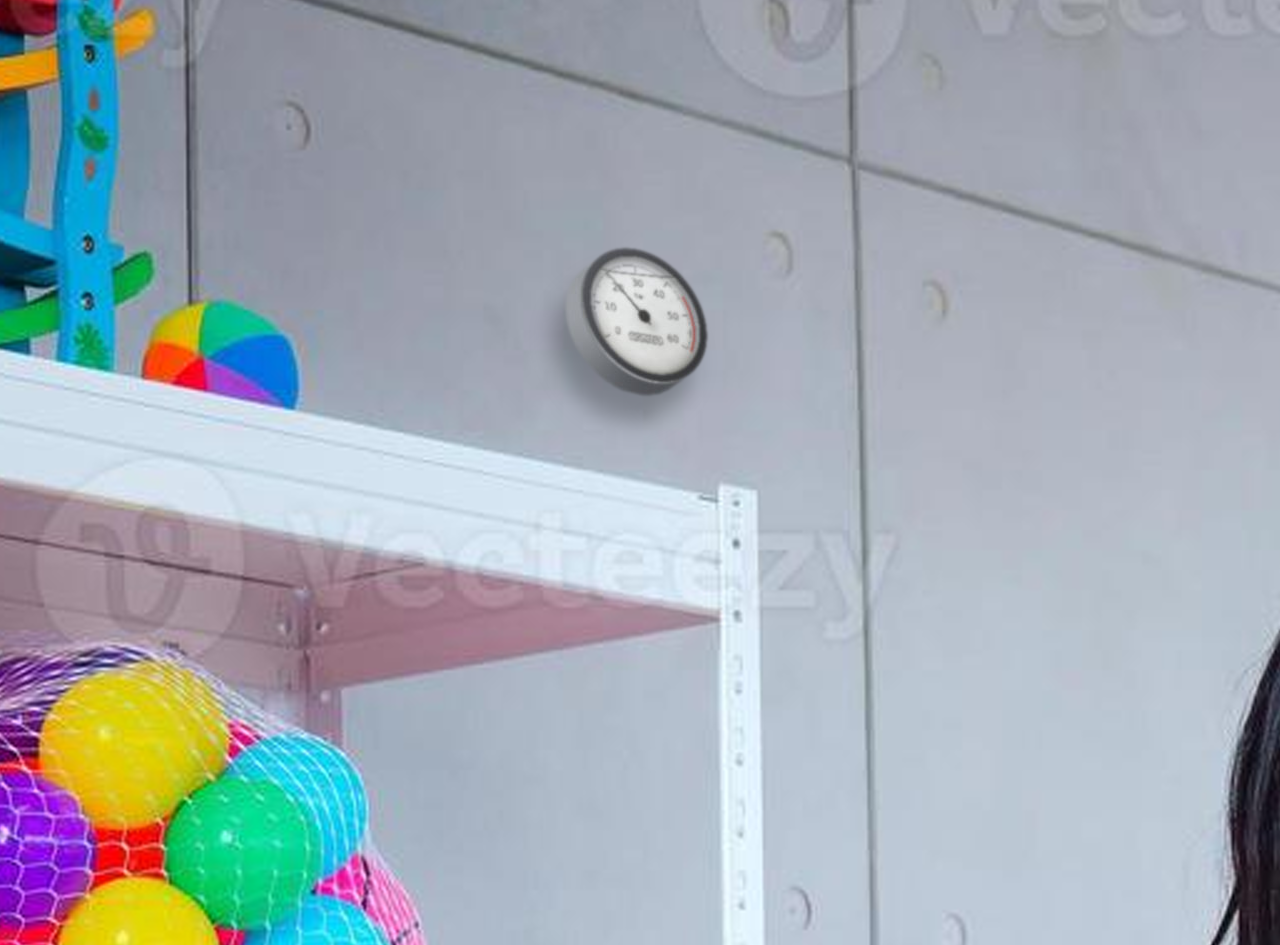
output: 20; bar
